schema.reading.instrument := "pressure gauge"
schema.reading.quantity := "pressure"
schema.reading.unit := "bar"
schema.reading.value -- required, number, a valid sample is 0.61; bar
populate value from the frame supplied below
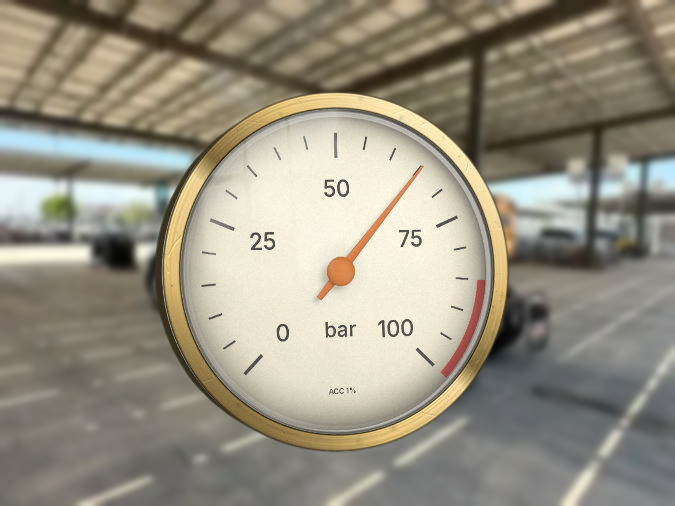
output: 65; bar
